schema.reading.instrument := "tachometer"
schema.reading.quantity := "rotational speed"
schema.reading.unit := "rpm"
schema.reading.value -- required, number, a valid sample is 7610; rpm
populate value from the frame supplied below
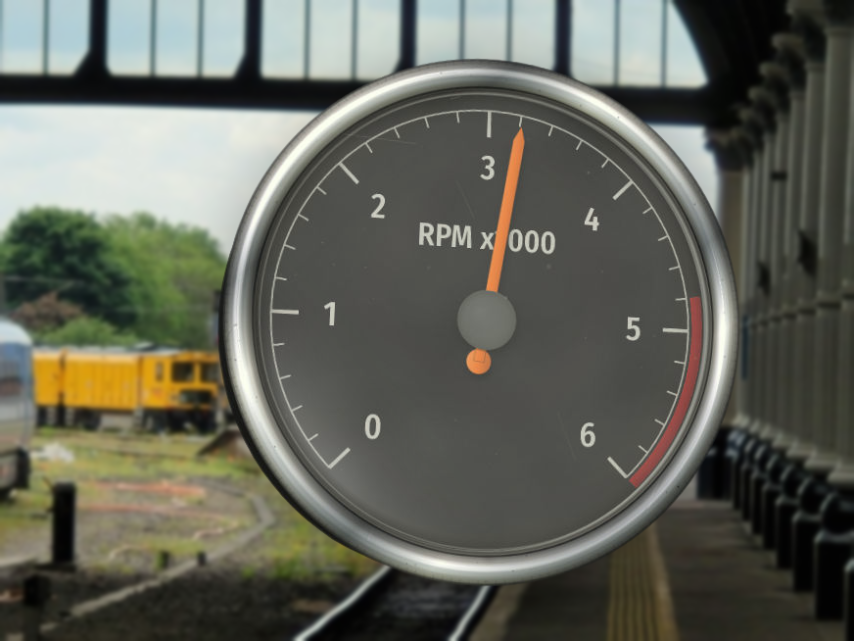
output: 3200; rpm
